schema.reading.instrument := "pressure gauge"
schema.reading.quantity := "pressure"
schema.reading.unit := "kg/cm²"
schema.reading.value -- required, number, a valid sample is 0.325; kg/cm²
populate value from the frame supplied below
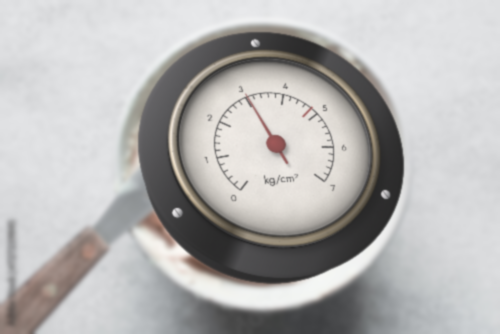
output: 3; kg/cm²
